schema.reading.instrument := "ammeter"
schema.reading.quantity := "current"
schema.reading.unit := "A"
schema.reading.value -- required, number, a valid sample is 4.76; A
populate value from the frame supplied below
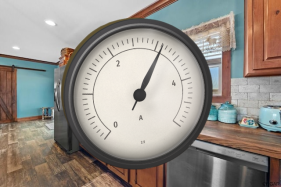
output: 3.1; A
